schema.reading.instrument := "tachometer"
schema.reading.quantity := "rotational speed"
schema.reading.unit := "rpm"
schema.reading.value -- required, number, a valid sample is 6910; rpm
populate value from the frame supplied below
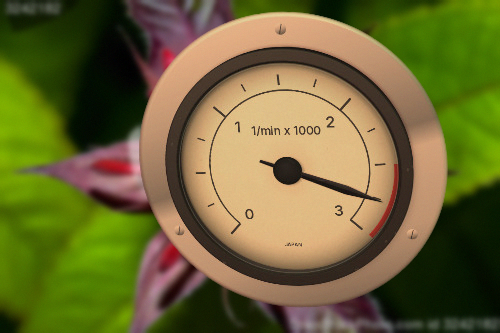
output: 2750; rpm
